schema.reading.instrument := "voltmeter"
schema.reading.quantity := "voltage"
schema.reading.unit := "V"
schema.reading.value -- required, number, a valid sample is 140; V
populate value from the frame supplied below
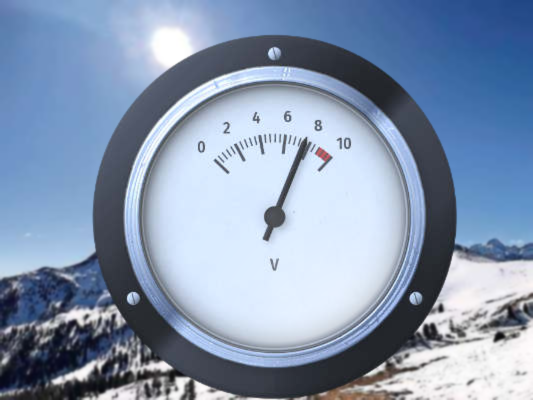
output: 7.6; V
